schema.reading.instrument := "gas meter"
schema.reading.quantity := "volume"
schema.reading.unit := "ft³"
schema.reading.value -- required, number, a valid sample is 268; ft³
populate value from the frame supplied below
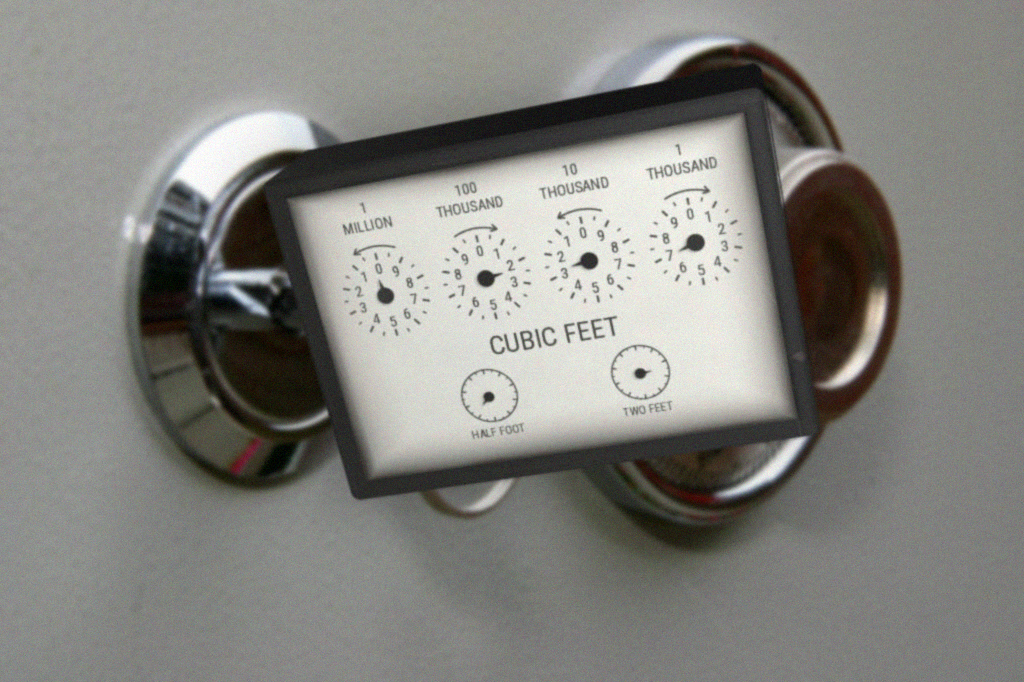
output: 22700; ft³
